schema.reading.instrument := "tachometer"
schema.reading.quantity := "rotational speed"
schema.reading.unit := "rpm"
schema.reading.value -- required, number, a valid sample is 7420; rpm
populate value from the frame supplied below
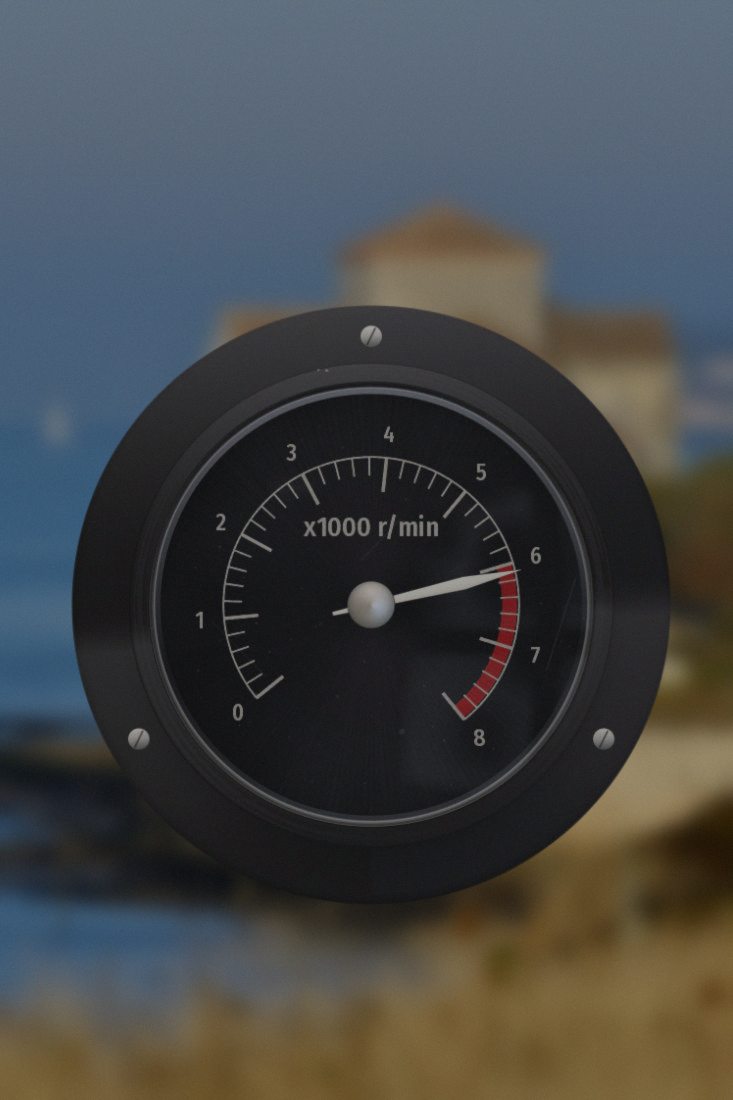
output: 6100; rpm
